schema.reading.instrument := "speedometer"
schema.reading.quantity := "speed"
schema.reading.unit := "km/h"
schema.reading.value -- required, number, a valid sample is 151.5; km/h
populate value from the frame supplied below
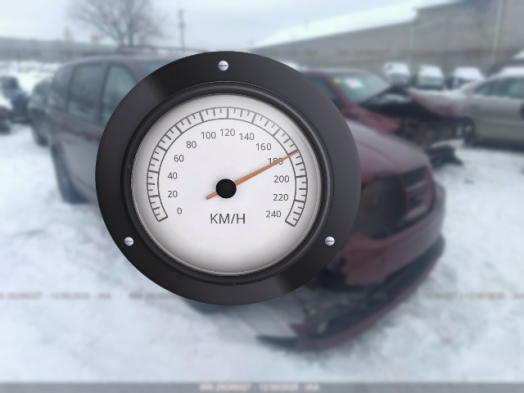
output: 180; km/h
